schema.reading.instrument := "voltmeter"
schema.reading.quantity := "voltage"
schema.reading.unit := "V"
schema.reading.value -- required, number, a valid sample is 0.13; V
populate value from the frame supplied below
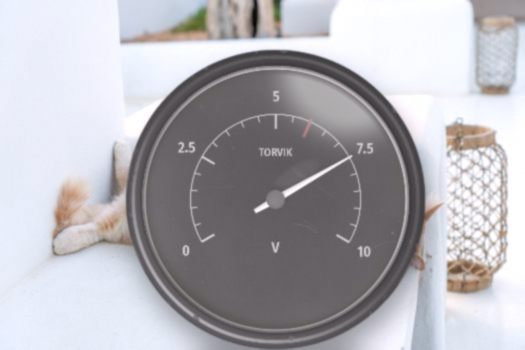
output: 7.5; V
